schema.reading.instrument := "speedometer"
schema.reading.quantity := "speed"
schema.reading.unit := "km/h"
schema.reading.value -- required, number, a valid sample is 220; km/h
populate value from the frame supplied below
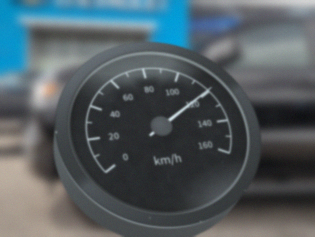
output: 120; km/h
